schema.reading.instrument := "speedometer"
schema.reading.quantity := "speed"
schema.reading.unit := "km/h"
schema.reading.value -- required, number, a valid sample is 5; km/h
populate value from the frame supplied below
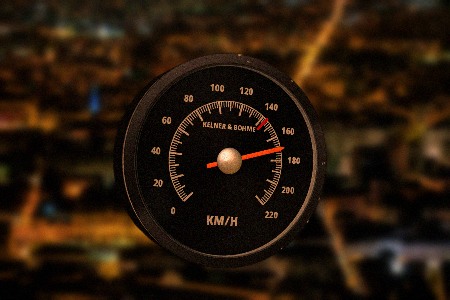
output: 170; km/h
